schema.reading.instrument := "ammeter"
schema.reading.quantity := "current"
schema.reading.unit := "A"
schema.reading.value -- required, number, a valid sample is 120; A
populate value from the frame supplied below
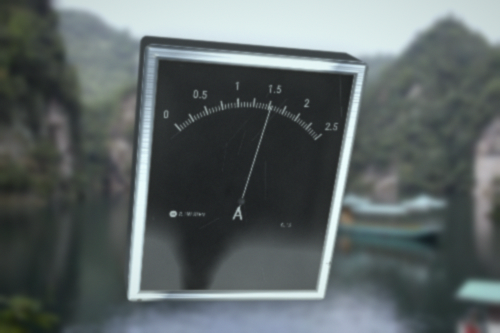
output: 1.5; A
